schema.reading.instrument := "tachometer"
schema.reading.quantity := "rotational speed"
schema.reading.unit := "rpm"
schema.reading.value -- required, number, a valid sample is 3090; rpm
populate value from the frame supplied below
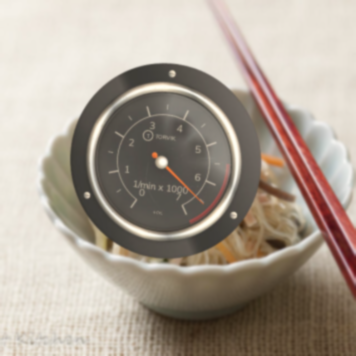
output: 6500; rpm
